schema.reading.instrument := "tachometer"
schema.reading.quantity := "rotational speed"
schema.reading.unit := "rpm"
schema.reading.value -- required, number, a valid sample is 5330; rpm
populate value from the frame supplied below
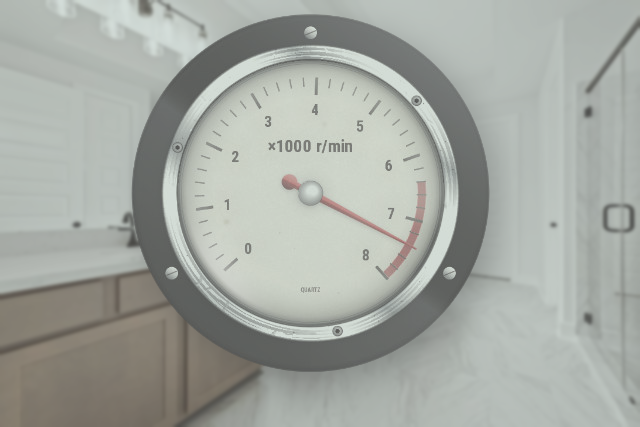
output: 7400; rpm
